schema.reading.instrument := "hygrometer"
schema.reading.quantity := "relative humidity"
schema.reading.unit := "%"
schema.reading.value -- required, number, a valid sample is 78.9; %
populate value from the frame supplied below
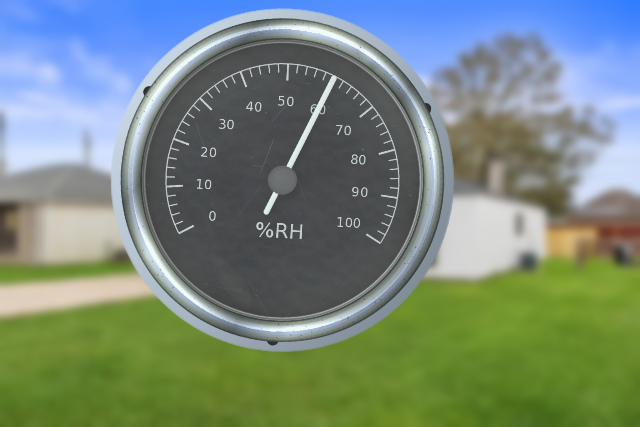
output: 60; %
